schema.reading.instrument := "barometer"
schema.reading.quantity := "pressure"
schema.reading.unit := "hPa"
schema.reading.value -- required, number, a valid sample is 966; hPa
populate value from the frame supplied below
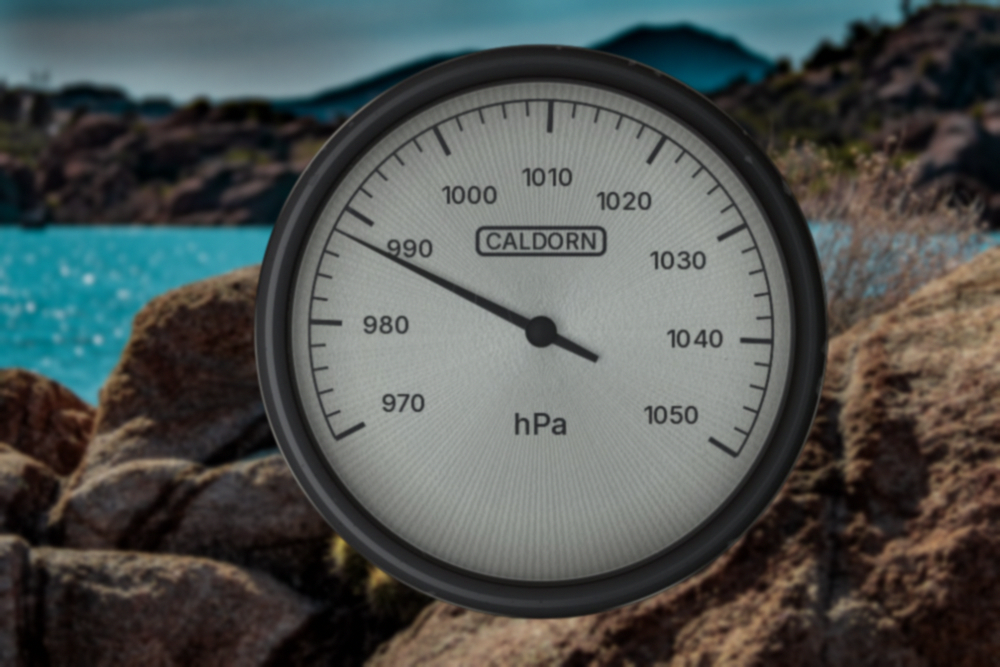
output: 988; hPa
